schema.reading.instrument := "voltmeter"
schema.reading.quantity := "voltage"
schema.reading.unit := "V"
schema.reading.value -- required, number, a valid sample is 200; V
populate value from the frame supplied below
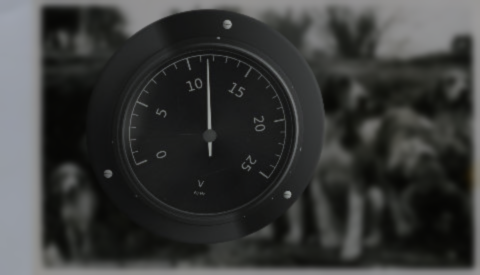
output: 11.5; V
